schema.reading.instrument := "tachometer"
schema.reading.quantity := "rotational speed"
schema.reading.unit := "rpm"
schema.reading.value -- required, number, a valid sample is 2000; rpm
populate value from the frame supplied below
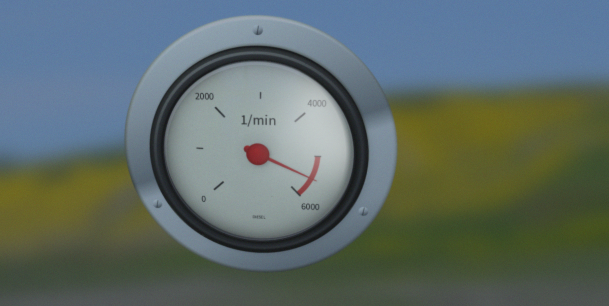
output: 5500; rpm
